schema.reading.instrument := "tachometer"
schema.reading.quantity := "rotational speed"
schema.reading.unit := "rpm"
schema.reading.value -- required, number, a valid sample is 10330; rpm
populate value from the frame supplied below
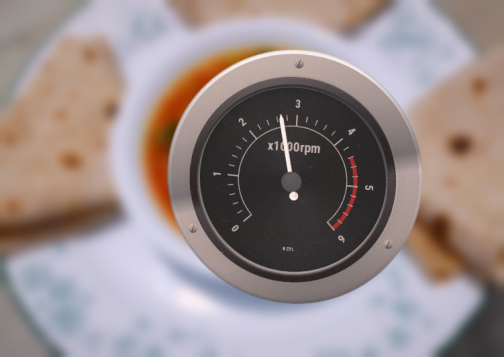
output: 2700; rpm
